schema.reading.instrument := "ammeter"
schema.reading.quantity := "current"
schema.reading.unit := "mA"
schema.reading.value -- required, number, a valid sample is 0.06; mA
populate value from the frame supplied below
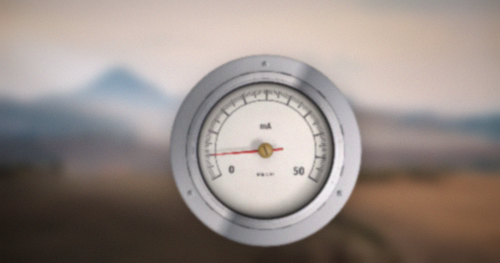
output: 5; mA
